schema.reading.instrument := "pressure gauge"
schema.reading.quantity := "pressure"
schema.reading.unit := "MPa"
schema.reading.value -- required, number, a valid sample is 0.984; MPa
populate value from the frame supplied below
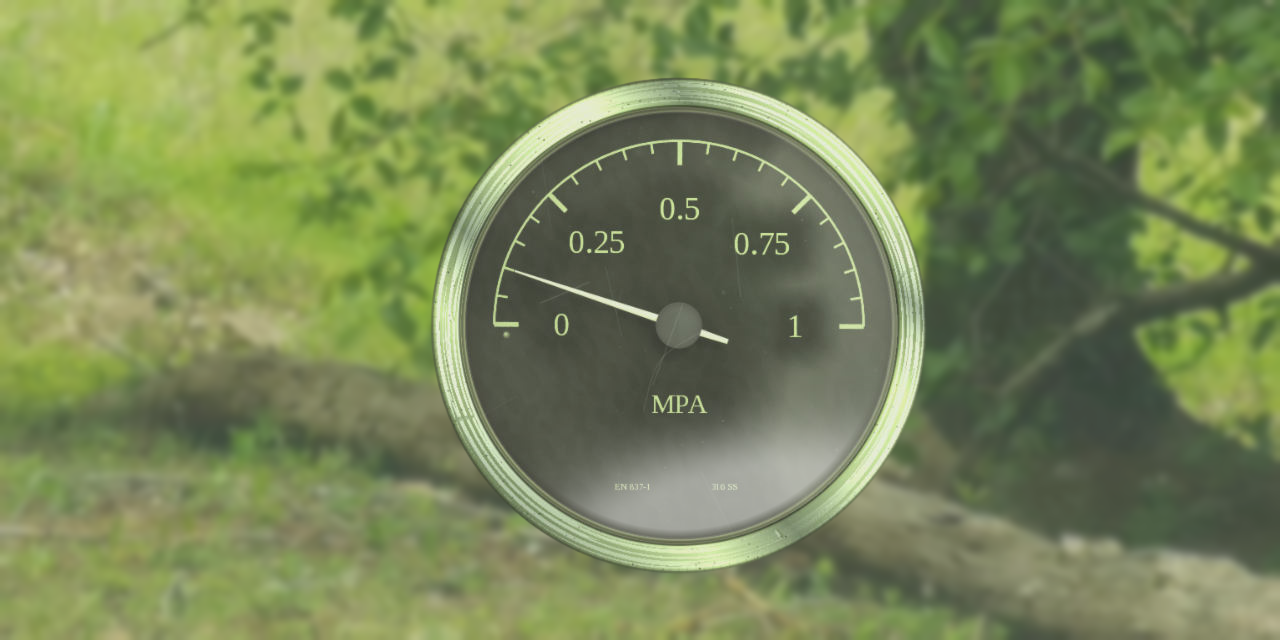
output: 0.1; MPa
